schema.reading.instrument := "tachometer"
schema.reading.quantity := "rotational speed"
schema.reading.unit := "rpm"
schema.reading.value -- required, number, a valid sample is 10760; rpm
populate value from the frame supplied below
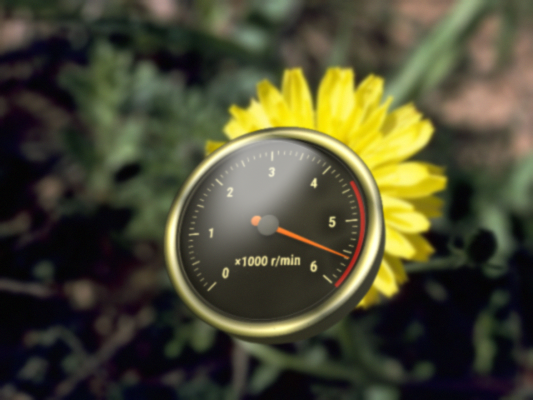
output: 5600; rpm
